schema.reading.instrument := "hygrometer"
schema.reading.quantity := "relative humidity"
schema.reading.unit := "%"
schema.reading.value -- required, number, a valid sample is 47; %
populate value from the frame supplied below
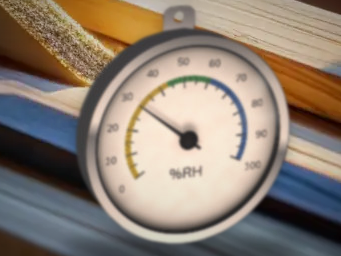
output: 30; %
